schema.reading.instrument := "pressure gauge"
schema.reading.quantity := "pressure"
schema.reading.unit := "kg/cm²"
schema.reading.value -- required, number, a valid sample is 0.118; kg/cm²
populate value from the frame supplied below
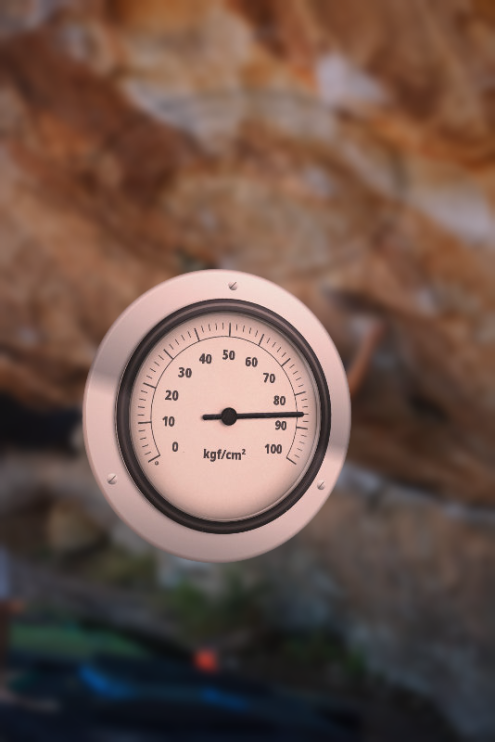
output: 86; kg/cm²
